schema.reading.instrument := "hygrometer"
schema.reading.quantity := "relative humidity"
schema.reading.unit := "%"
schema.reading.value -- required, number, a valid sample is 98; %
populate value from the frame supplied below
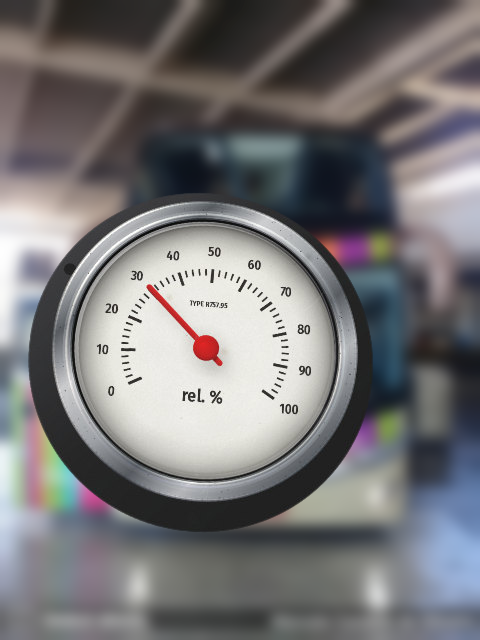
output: 30; %
